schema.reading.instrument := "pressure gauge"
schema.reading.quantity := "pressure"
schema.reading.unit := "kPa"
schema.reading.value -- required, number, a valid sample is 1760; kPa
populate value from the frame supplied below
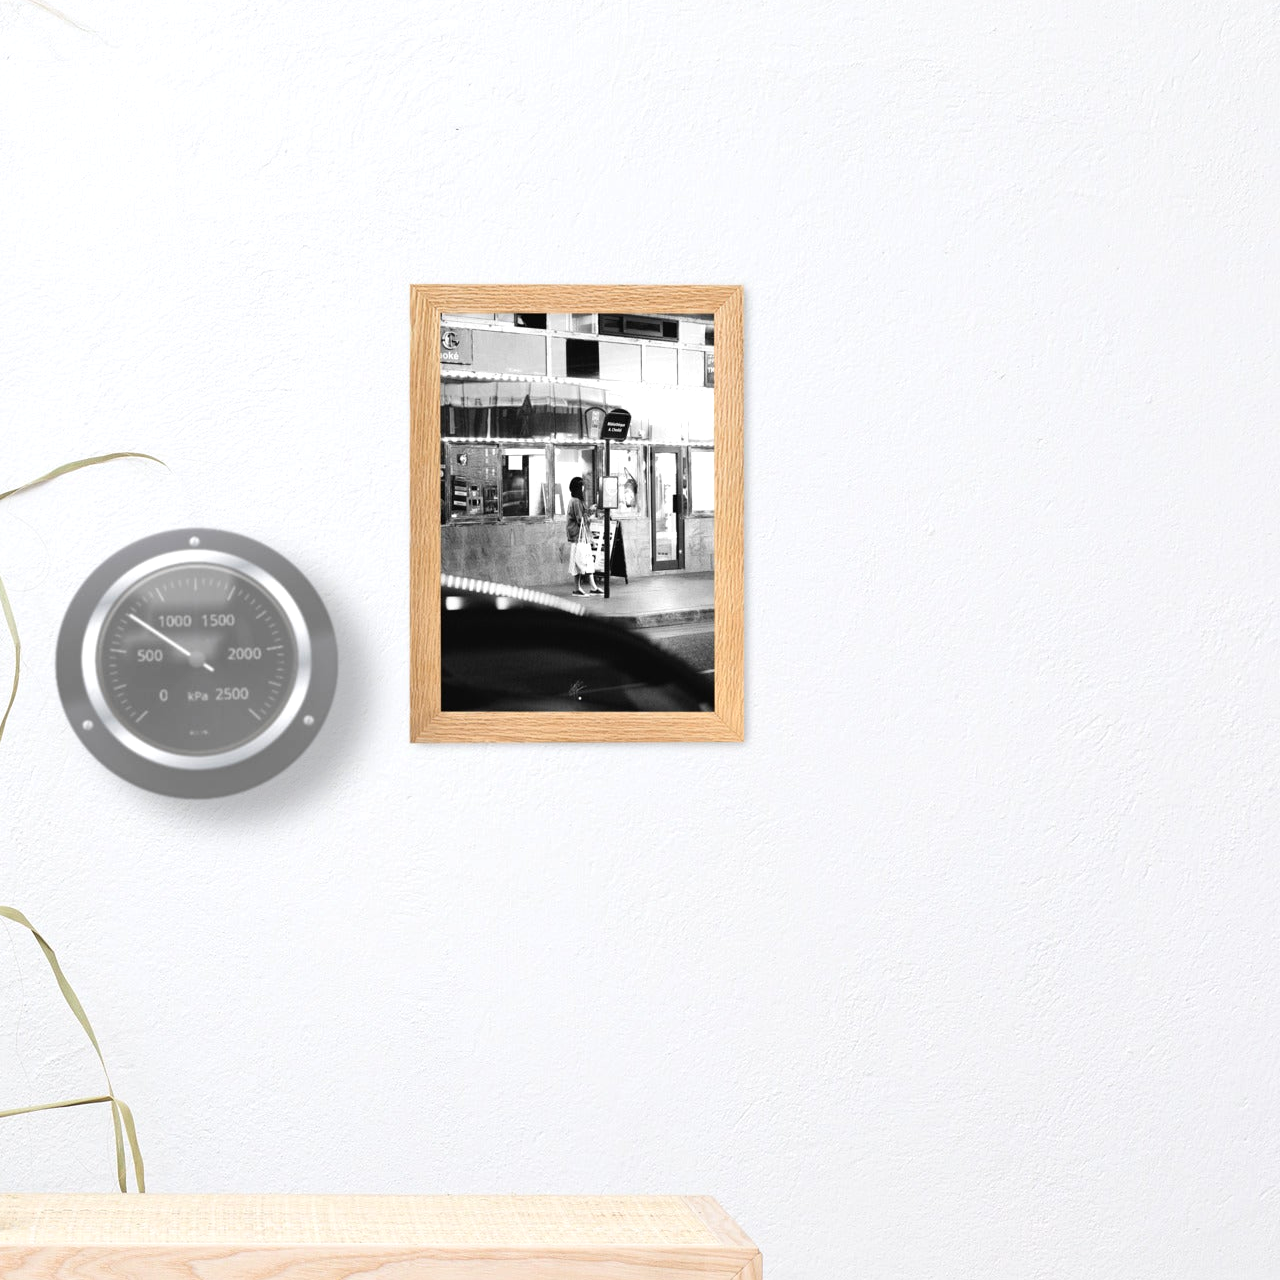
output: 750; kPa
